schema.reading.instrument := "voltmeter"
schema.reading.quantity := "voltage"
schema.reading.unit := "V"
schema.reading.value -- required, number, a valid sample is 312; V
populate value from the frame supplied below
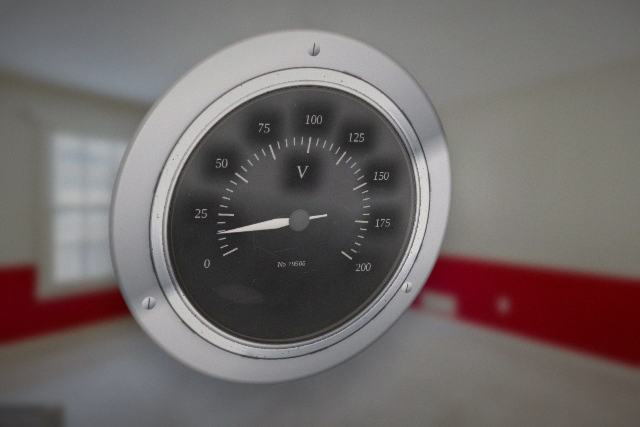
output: 15; V
